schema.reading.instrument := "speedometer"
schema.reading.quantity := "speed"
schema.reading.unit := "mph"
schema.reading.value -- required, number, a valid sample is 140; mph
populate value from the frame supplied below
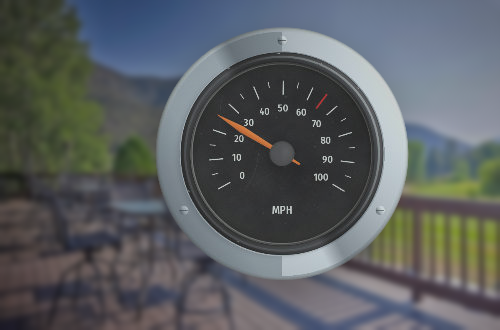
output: 25; mph
